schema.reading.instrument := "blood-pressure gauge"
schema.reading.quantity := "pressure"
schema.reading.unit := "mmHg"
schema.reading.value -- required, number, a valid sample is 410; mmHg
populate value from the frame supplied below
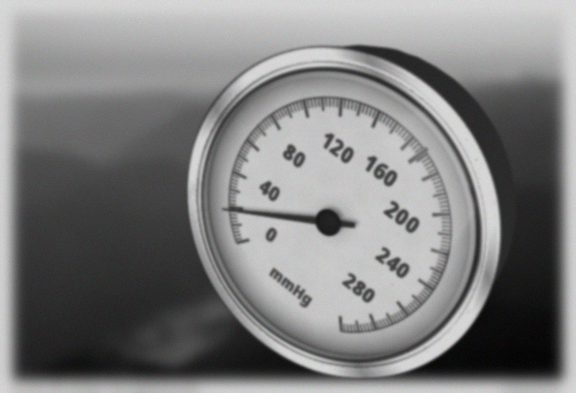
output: 20; mmHg
